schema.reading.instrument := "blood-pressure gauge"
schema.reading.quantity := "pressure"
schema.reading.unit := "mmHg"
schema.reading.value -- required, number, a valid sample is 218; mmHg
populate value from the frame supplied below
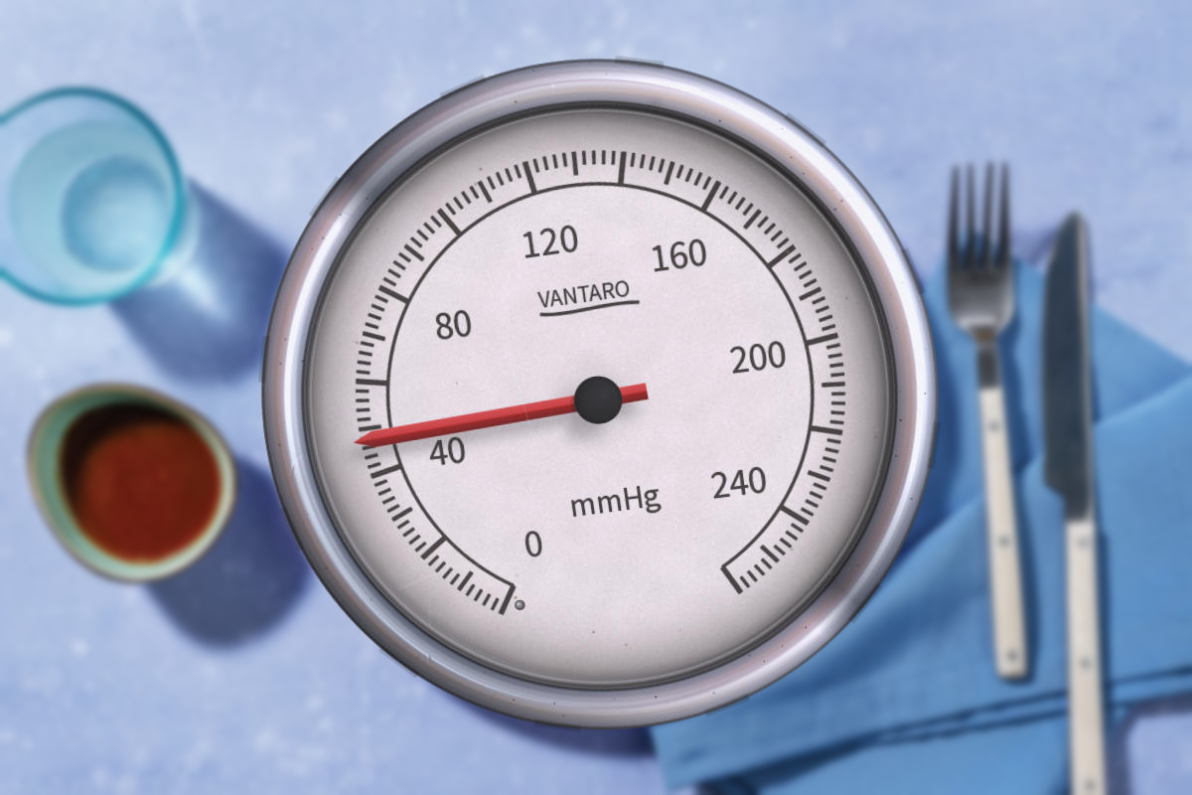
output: 48; mmHg
